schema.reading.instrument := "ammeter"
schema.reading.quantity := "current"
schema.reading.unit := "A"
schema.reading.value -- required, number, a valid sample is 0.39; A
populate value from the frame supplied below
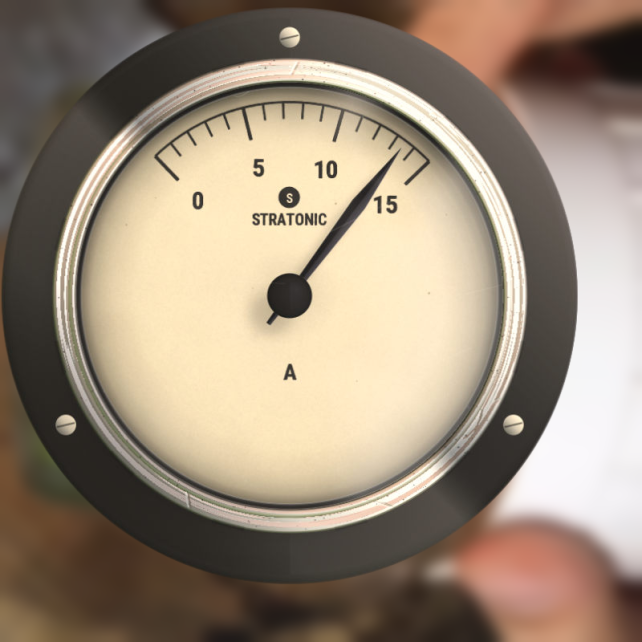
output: 13.5; A
